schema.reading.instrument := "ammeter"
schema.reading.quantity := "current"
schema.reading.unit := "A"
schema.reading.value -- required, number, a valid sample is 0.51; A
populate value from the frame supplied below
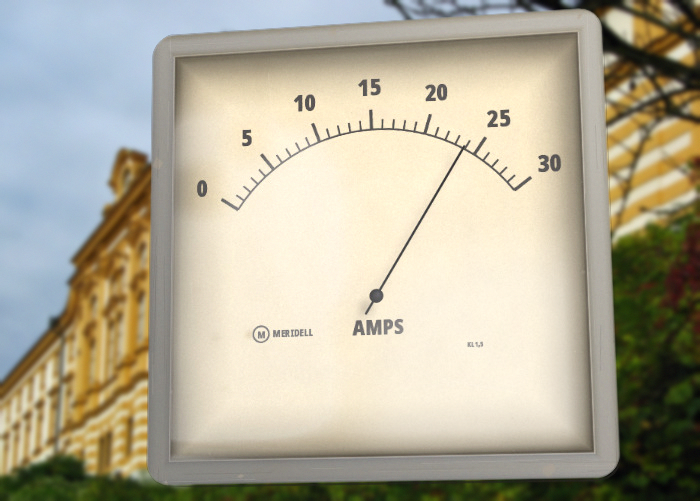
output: 24; A
